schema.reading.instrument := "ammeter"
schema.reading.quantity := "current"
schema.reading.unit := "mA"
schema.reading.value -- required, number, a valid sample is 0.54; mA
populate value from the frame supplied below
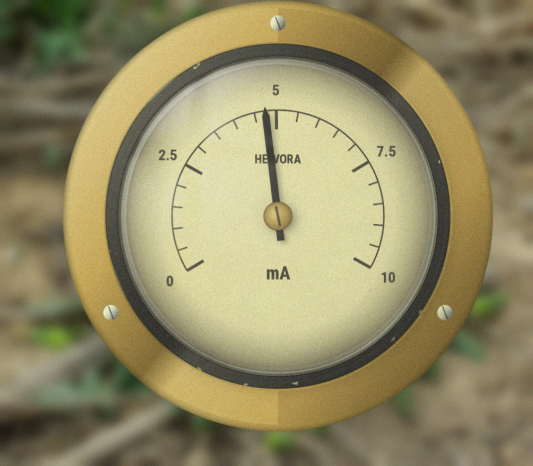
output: 4.75; mA
